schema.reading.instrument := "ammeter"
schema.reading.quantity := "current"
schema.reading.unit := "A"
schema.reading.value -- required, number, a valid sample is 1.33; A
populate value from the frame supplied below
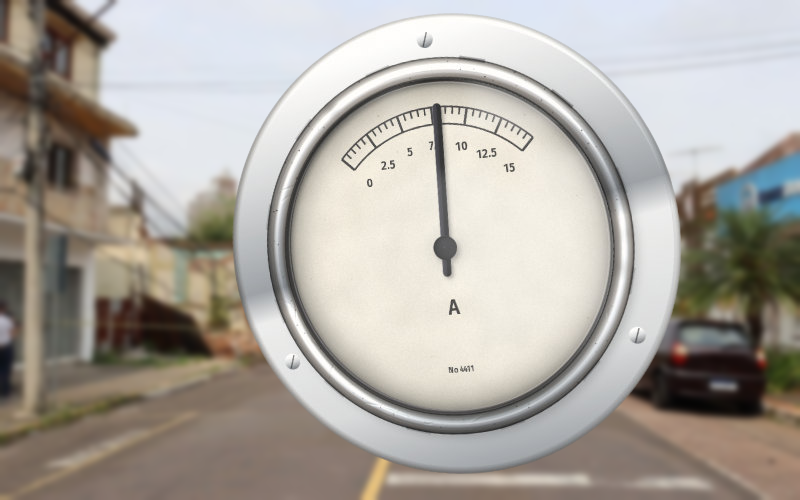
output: 8; A
